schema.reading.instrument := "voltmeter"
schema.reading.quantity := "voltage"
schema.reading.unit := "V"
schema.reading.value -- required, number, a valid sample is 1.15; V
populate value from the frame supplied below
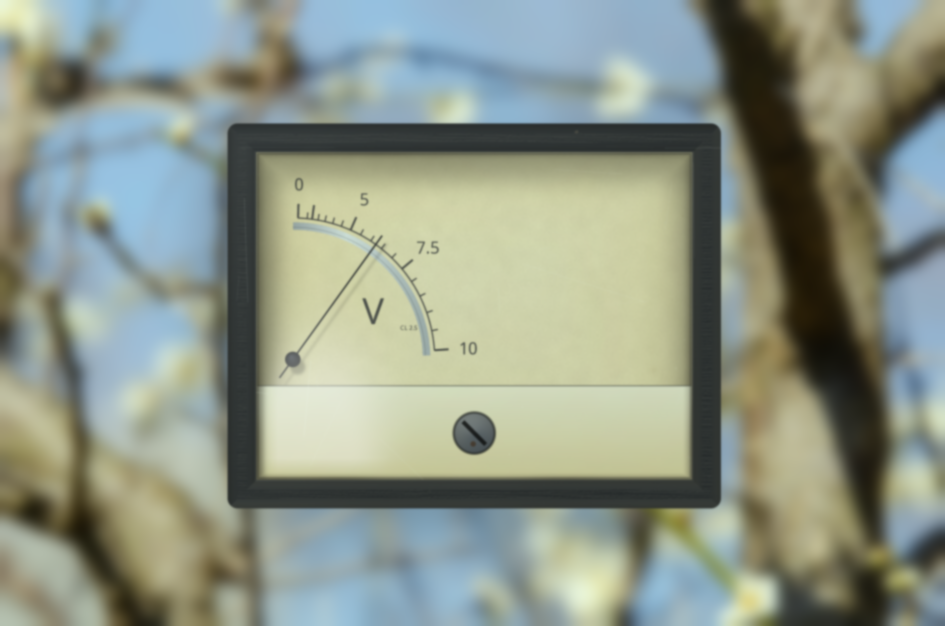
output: 6.25; V
